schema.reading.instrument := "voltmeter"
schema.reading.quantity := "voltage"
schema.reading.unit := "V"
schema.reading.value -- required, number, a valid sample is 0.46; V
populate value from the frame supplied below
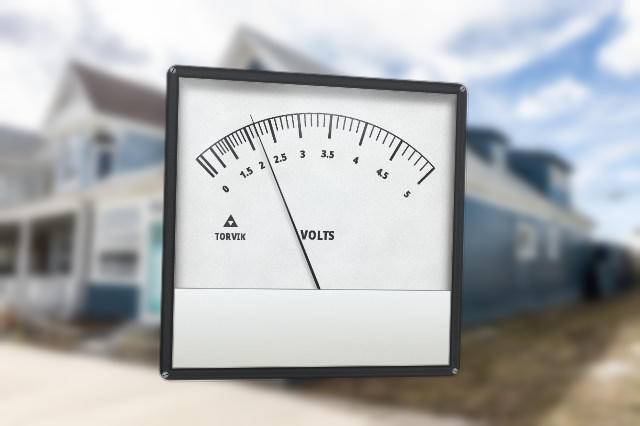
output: 2.2; V
